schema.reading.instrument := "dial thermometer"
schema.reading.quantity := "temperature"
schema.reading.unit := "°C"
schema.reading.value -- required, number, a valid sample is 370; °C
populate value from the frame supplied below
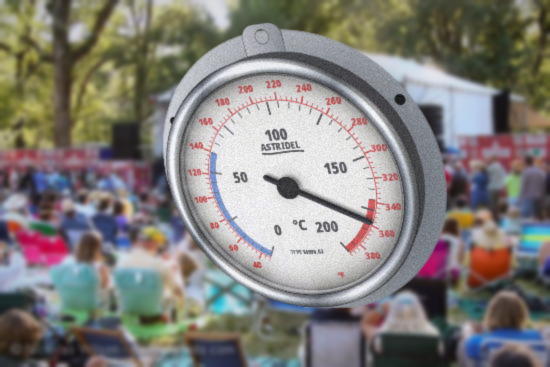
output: 180; °C
